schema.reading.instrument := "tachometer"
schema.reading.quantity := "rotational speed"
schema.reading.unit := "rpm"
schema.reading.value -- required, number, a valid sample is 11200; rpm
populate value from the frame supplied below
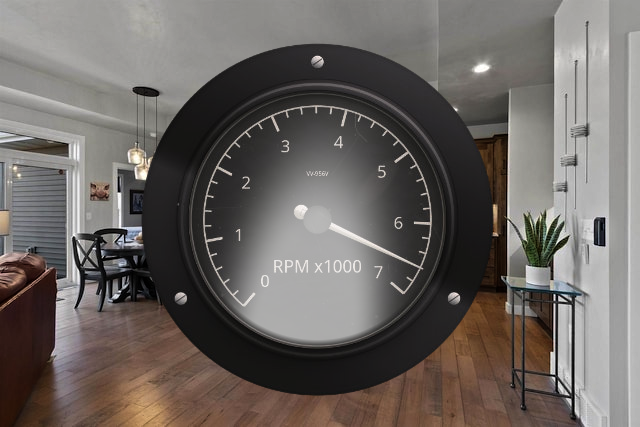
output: 6600; rpm
